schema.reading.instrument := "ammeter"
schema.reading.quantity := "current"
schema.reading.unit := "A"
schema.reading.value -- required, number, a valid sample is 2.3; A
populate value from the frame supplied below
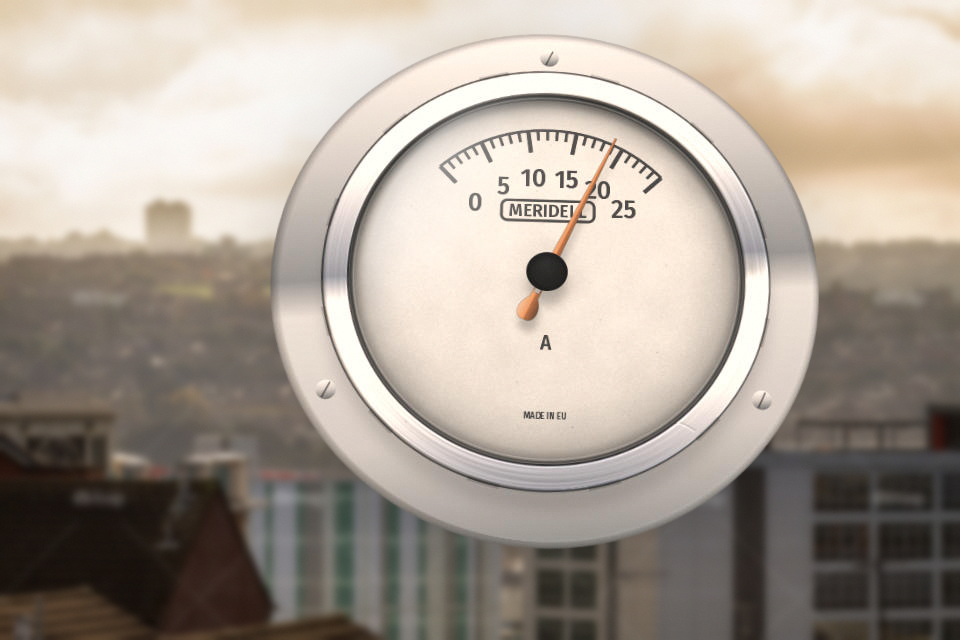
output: 19; A
